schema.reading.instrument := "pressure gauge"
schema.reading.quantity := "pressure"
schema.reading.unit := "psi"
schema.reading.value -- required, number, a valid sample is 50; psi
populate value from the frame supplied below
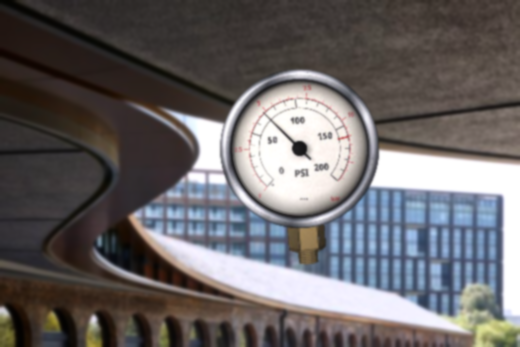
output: 70; psi
